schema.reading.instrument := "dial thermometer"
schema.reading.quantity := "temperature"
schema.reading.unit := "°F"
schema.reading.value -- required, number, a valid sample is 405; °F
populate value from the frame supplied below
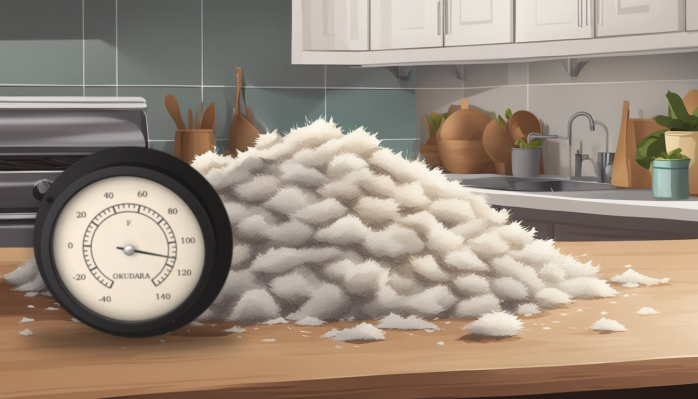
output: 112; °F
